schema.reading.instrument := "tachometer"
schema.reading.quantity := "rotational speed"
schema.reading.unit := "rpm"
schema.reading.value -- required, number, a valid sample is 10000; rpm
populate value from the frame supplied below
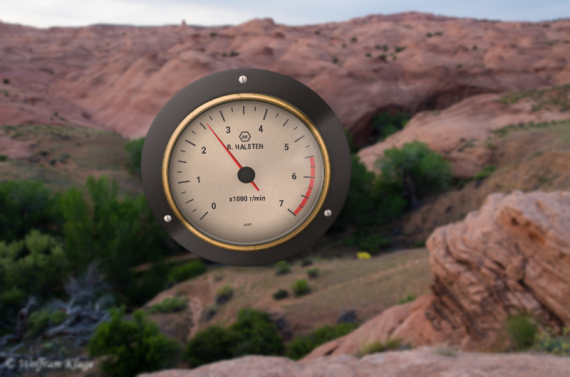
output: 2625; rpm
